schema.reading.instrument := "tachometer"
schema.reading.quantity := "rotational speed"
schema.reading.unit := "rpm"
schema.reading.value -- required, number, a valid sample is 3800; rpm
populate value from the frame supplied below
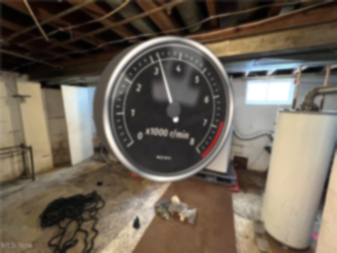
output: 3200; rpm
